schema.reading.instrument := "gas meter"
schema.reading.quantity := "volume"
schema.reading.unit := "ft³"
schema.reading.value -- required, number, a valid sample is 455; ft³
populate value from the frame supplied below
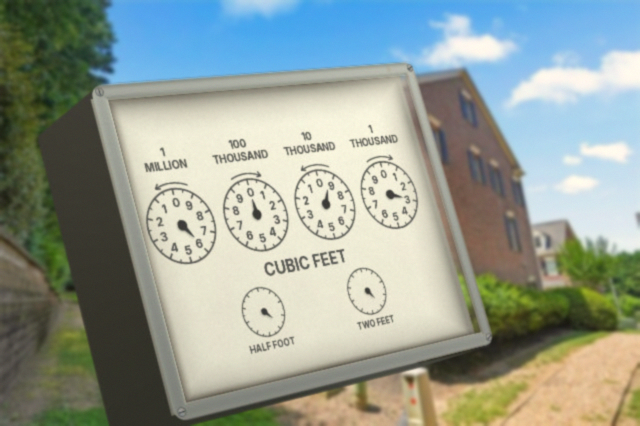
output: 599300; ft³
